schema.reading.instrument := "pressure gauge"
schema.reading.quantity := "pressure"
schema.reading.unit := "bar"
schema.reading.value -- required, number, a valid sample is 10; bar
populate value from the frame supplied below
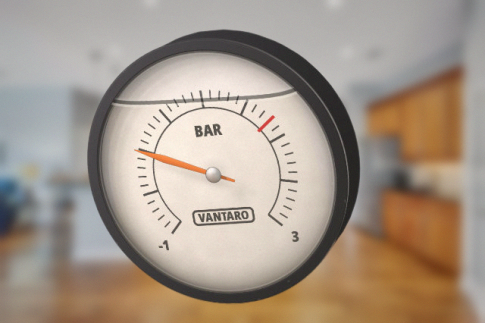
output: 0; bar
